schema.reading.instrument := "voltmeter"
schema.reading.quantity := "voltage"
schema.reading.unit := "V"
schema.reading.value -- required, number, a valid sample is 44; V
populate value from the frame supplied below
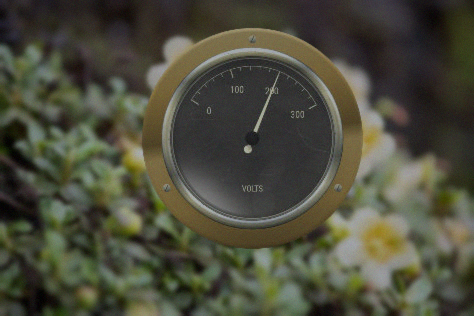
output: 200; V
